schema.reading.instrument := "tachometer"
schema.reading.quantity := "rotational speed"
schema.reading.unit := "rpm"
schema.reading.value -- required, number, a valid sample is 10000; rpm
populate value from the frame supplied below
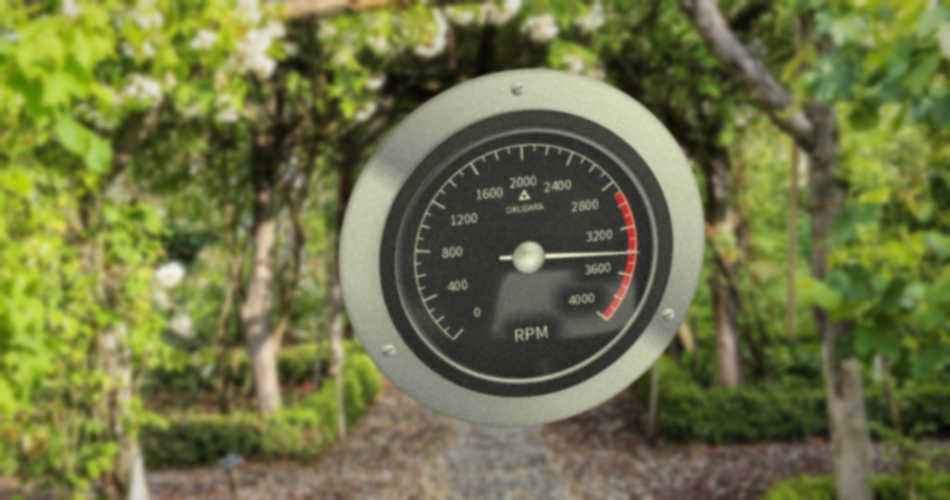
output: 3400; rpm
